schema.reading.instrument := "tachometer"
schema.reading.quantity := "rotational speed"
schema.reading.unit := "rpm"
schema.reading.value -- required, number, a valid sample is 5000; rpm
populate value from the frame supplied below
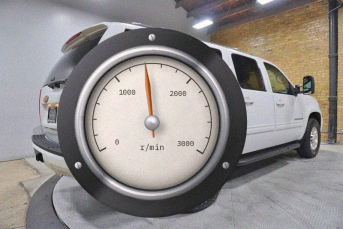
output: 1400; rpm
